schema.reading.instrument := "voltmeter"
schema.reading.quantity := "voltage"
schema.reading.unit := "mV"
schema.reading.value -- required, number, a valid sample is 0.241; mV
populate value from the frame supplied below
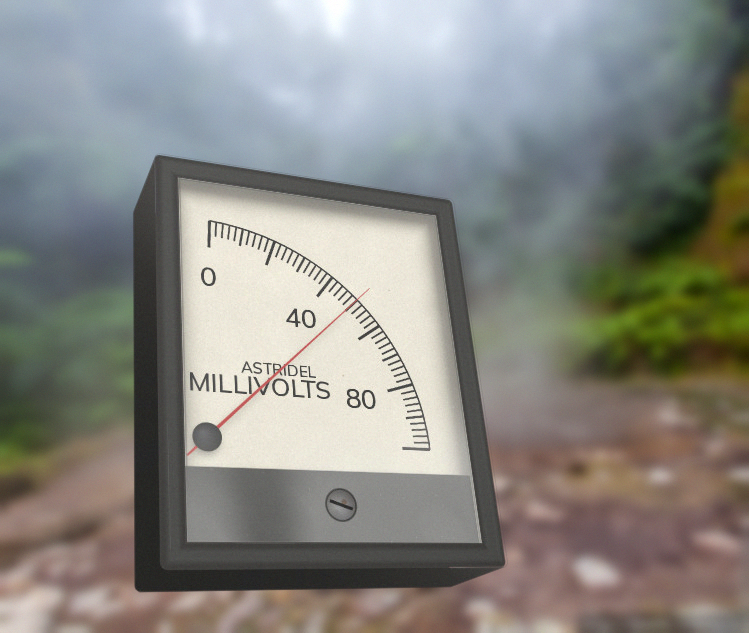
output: 50; mV
